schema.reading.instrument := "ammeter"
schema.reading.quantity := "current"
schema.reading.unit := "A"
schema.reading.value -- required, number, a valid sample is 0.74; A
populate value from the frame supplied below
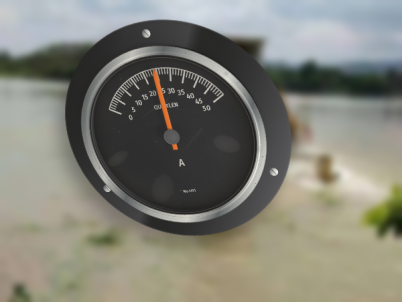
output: 25; A
